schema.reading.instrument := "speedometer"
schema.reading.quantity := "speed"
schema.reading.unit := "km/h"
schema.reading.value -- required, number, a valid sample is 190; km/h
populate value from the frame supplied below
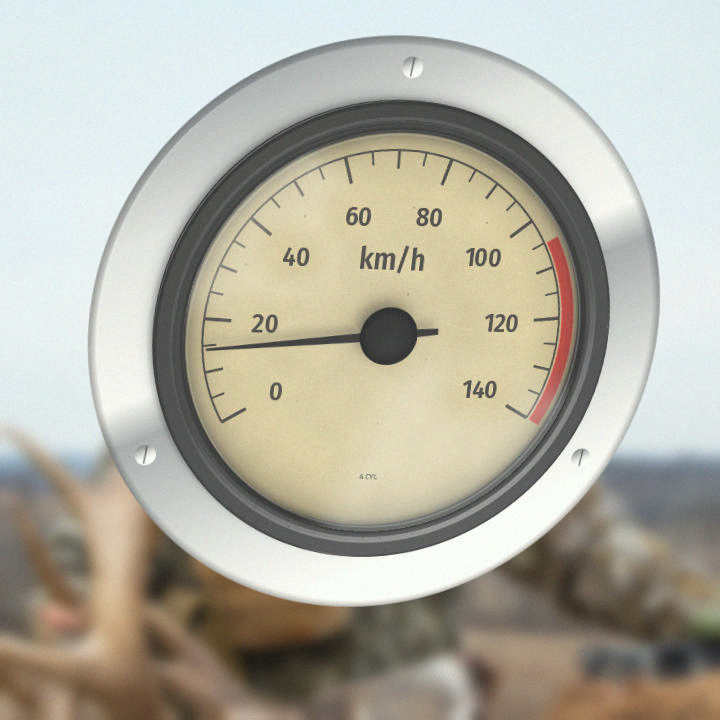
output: 15; km/h
